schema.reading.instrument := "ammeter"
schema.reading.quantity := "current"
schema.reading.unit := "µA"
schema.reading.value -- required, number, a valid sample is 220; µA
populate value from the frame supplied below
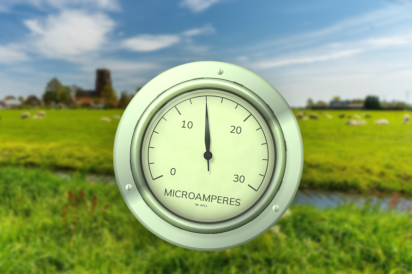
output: 14; µA
